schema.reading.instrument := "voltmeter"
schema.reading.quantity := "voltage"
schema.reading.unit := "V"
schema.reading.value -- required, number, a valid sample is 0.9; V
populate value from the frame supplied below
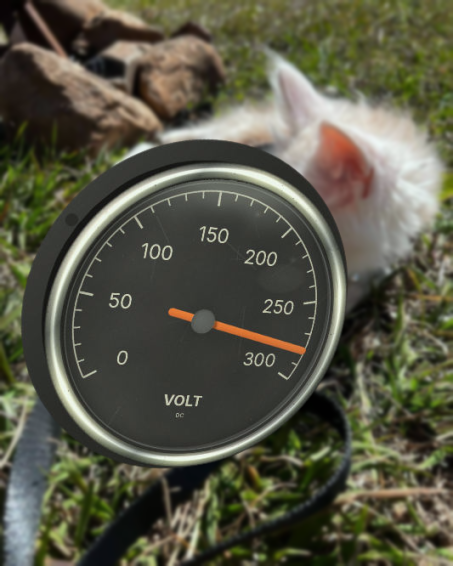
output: 280; V
